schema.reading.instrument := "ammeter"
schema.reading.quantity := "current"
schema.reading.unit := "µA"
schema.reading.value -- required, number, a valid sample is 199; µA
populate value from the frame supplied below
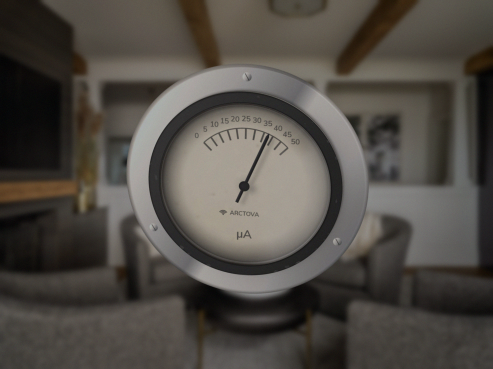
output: 37.5; µA
